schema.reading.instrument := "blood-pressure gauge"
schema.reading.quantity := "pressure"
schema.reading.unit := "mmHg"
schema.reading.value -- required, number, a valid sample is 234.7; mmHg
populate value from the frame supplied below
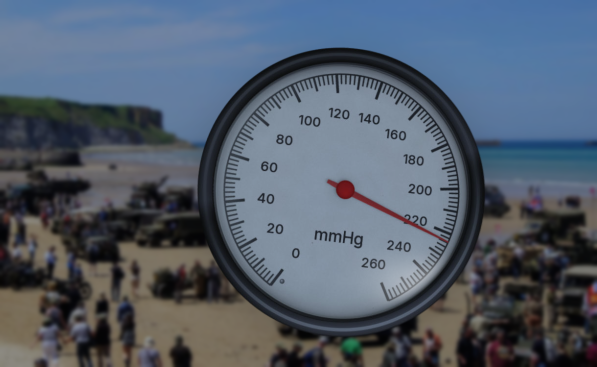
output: 224; mmHg
